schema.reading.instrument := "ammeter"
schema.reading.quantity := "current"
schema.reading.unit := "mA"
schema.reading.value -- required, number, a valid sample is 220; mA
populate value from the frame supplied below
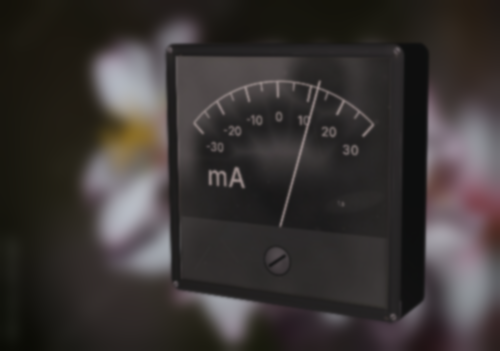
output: 12.5; mA
